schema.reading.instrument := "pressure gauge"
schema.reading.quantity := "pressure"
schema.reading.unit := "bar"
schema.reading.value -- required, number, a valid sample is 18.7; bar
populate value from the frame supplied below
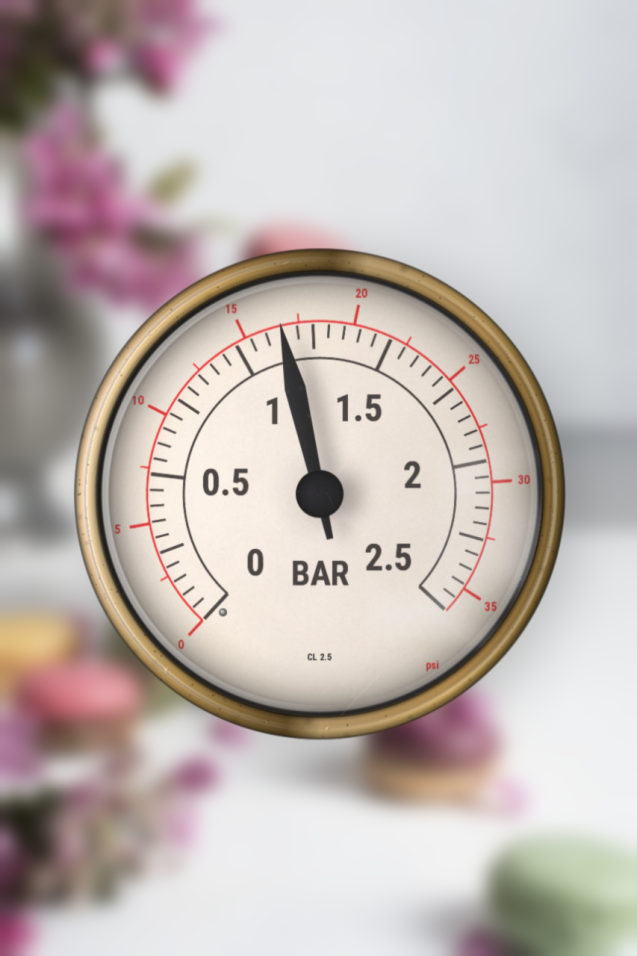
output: 1.15; bar
